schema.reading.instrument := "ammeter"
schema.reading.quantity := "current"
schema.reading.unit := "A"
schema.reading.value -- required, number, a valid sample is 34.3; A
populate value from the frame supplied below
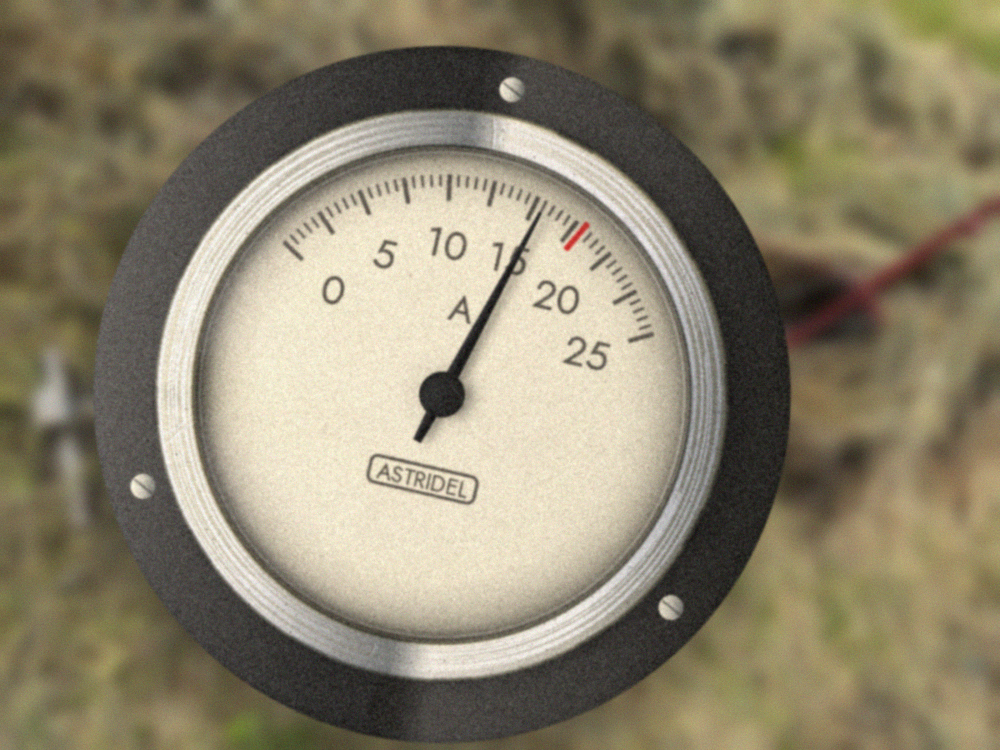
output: 15.5; A
